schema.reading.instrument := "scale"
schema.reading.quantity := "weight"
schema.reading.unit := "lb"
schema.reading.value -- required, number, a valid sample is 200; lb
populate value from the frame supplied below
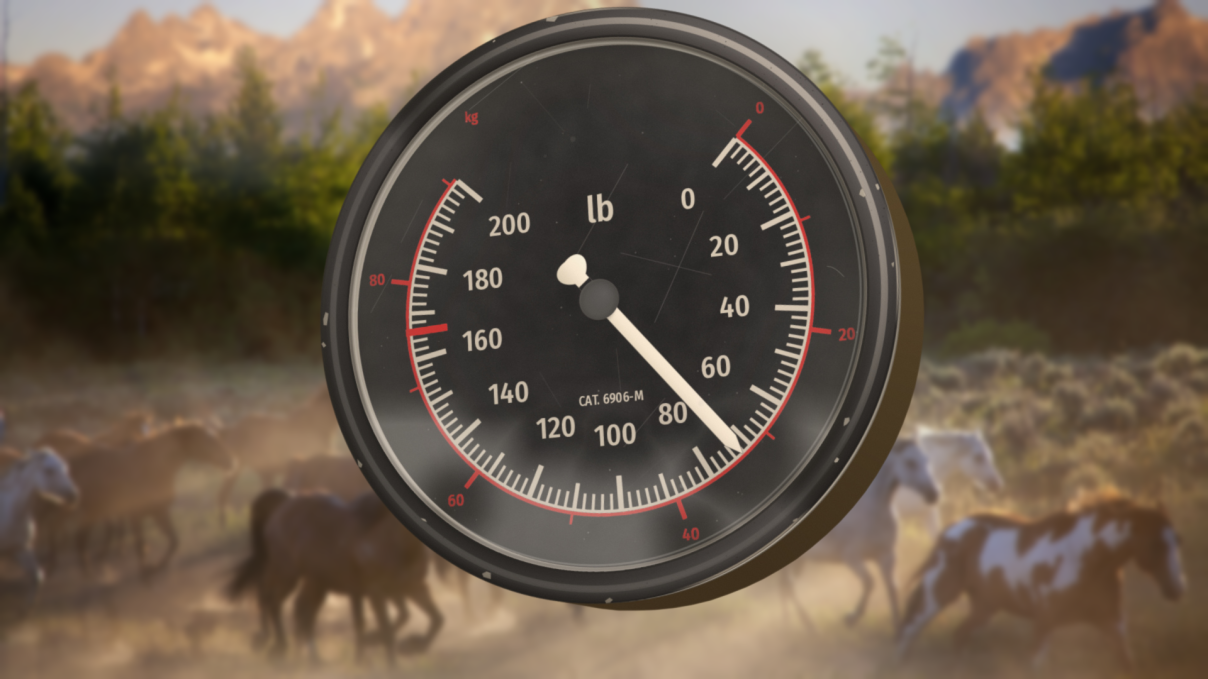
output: 72; lb
